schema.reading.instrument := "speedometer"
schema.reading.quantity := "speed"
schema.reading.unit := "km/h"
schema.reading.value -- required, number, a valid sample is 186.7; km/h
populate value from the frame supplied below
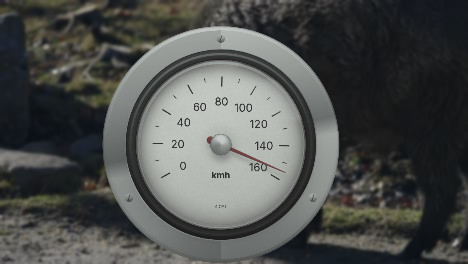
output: 155; km/h
